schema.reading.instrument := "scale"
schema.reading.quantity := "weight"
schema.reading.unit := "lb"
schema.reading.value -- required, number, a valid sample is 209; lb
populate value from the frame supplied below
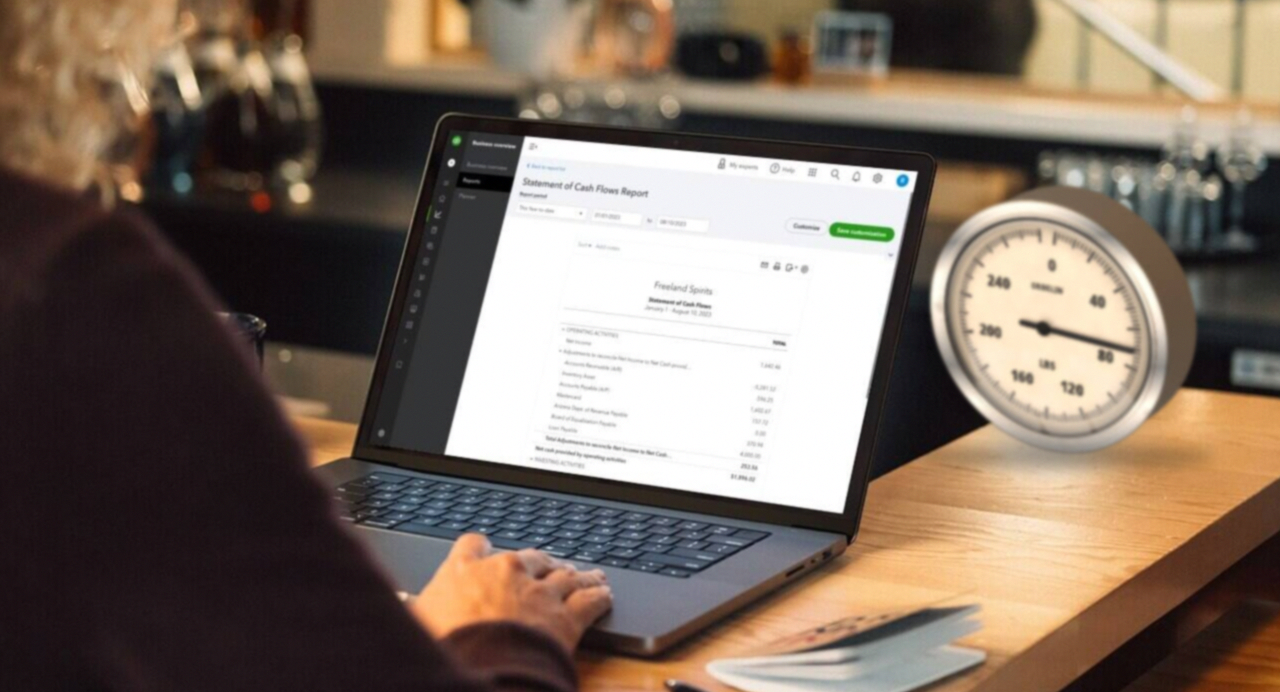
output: 70; lb
